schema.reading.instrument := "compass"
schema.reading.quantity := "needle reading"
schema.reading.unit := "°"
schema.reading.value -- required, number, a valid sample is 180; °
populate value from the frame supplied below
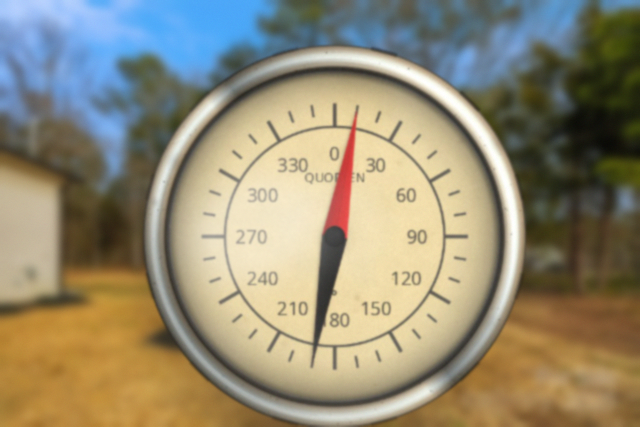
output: 10; °
